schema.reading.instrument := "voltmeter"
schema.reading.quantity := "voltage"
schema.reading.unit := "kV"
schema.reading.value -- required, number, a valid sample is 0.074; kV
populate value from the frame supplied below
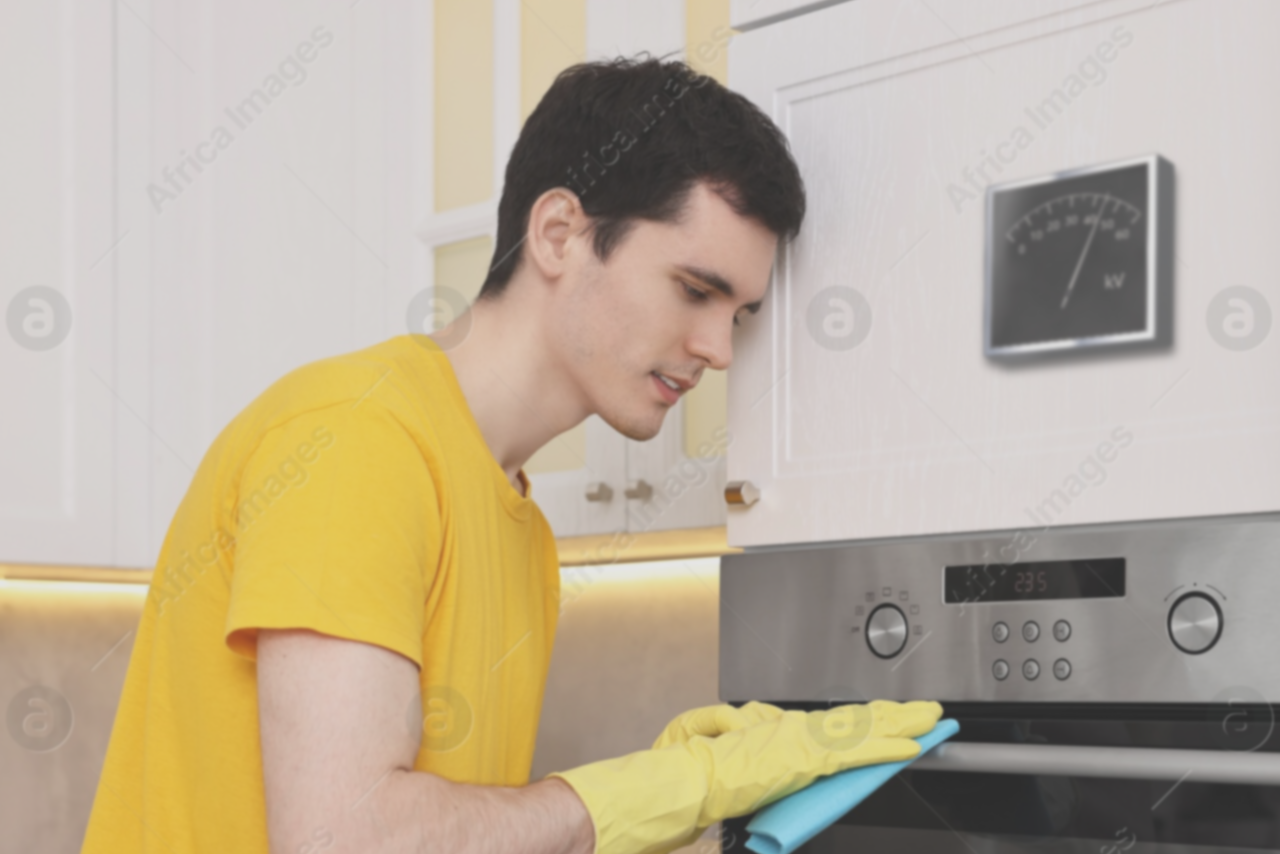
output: 45; kV
